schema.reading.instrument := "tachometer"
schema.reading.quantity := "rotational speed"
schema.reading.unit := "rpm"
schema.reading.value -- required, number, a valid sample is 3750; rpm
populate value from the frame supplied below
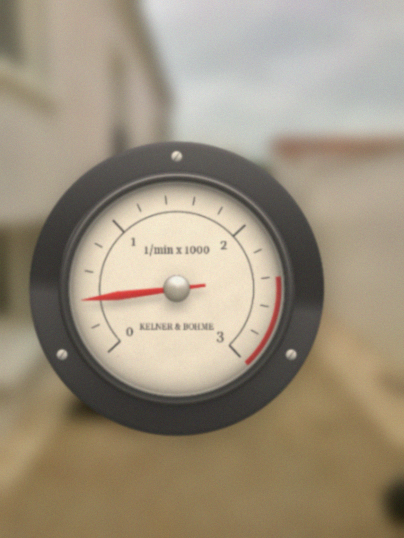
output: 400; rpm
